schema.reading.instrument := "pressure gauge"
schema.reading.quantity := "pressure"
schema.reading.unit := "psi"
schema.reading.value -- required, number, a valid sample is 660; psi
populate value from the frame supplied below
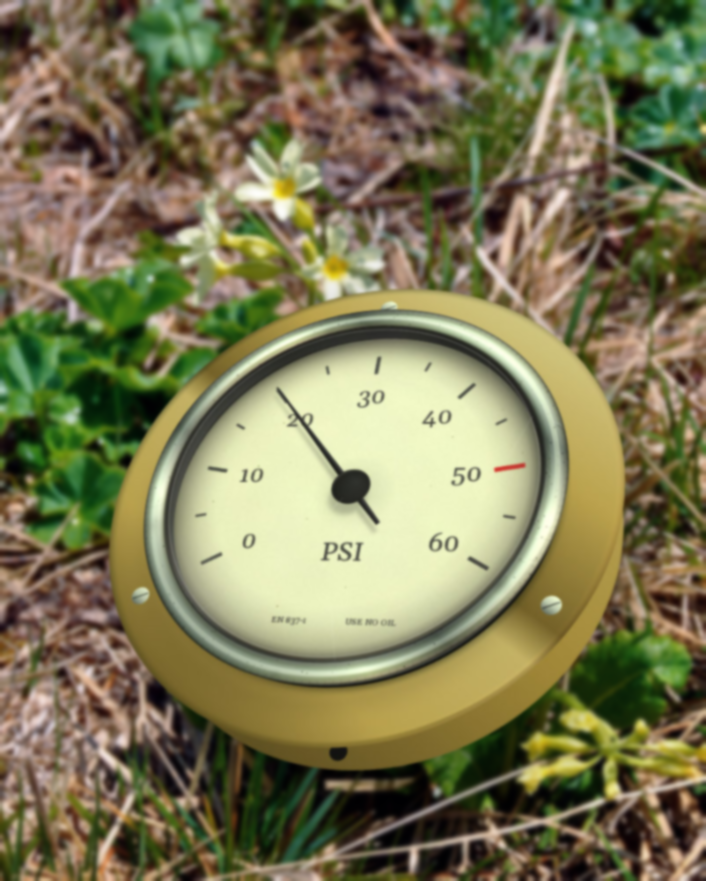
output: 20; psi
